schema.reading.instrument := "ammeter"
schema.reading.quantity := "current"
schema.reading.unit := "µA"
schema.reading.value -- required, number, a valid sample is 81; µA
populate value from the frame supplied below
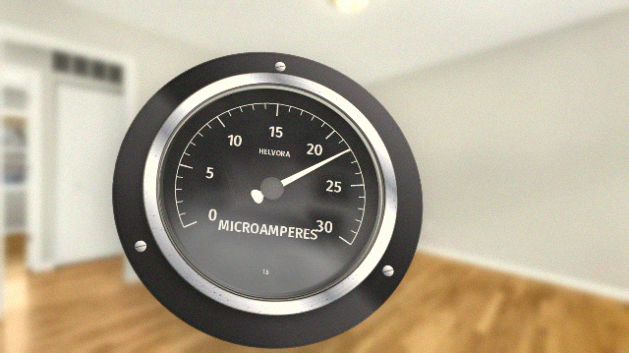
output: 22; µA
